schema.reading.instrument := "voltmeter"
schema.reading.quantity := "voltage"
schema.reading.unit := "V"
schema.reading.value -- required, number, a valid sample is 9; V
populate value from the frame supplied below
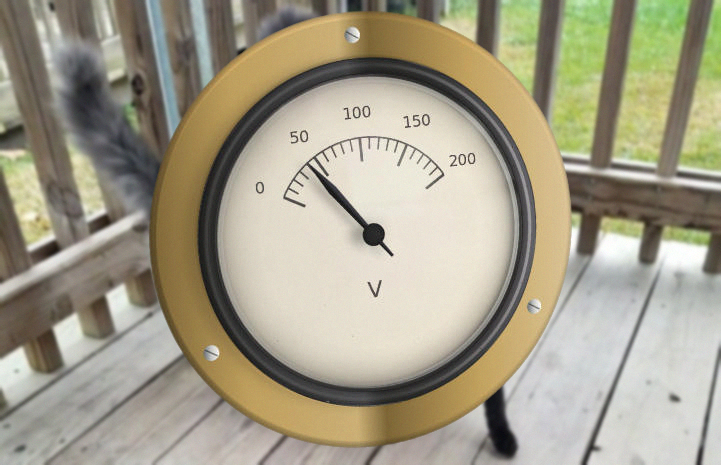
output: 40; V
